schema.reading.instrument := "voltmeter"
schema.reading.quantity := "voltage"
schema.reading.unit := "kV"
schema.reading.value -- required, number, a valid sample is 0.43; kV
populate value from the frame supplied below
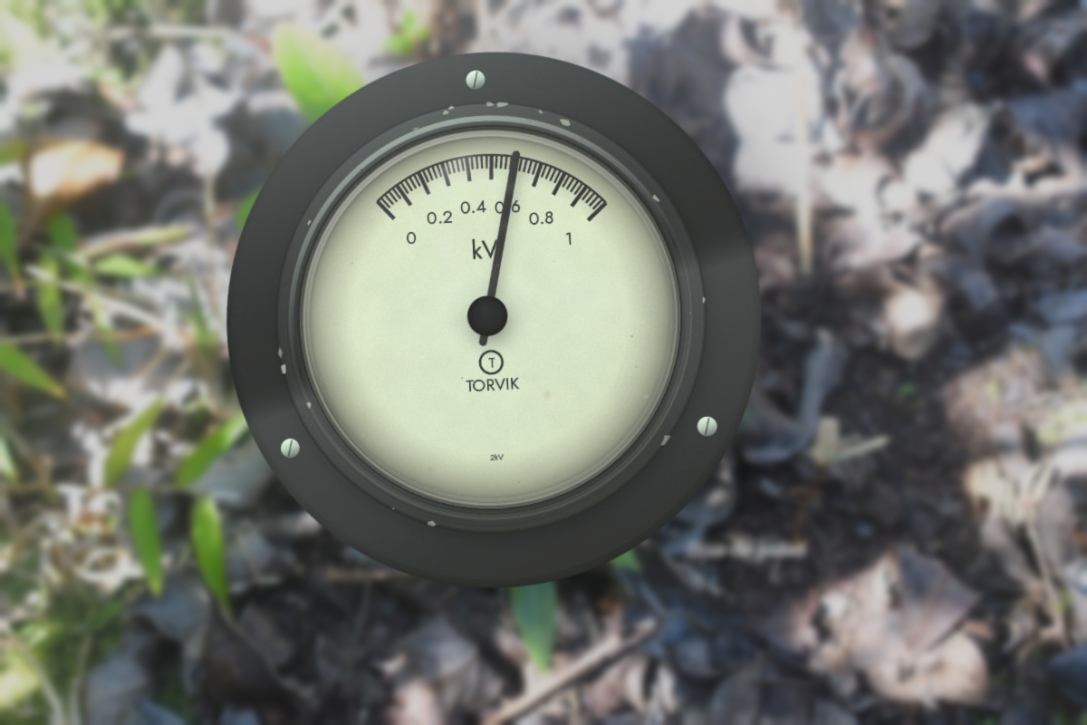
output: 0.6; kV
